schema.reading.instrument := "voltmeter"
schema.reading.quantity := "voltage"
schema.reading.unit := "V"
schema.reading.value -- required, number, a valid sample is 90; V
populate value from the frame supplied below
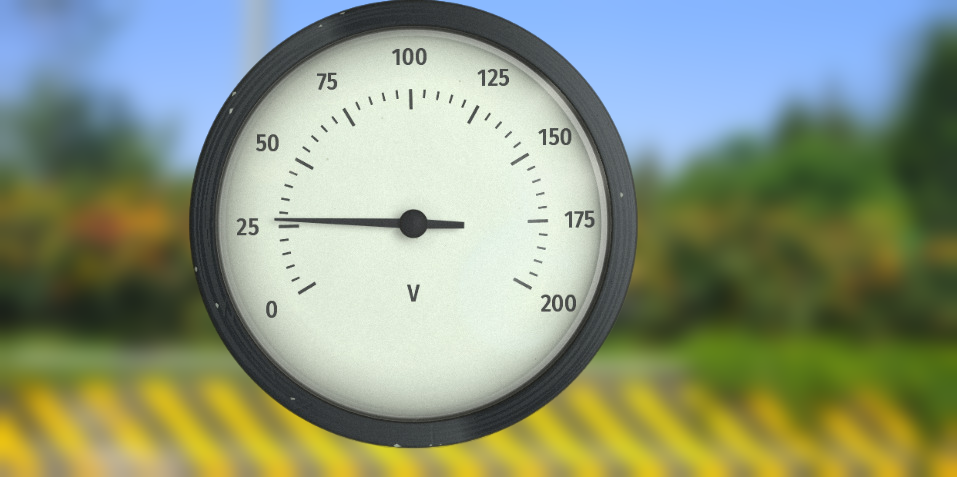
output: 27.5; V
